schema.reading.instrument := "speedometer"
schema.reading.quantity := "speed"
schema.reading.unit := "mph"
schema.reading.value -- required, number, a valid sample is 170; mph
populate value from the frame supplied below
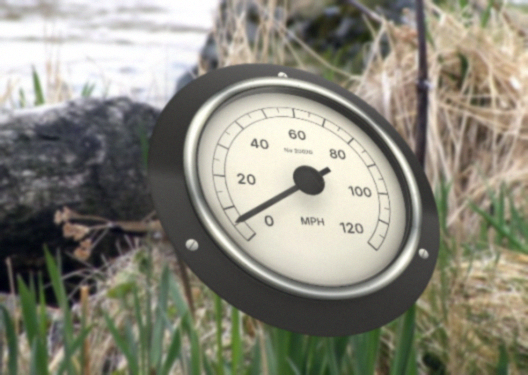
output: 5; mph
